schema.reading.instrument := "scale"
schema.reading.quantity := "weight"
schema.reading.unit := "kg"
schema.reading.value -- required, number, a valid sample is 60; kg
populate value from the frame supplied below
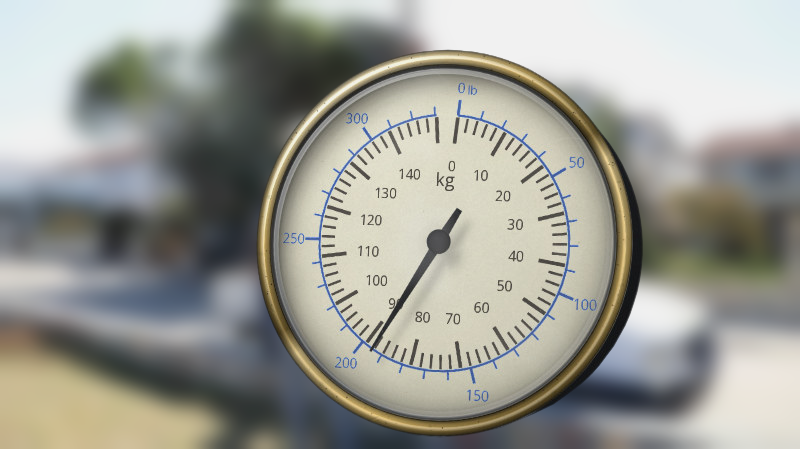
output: 88; kg
